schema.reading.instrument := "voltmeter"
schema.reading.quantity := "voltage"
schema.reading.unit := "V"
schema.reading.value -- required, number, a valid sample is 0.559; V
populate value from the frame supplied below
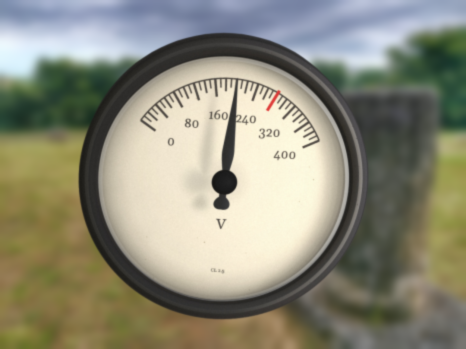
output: 200; V
